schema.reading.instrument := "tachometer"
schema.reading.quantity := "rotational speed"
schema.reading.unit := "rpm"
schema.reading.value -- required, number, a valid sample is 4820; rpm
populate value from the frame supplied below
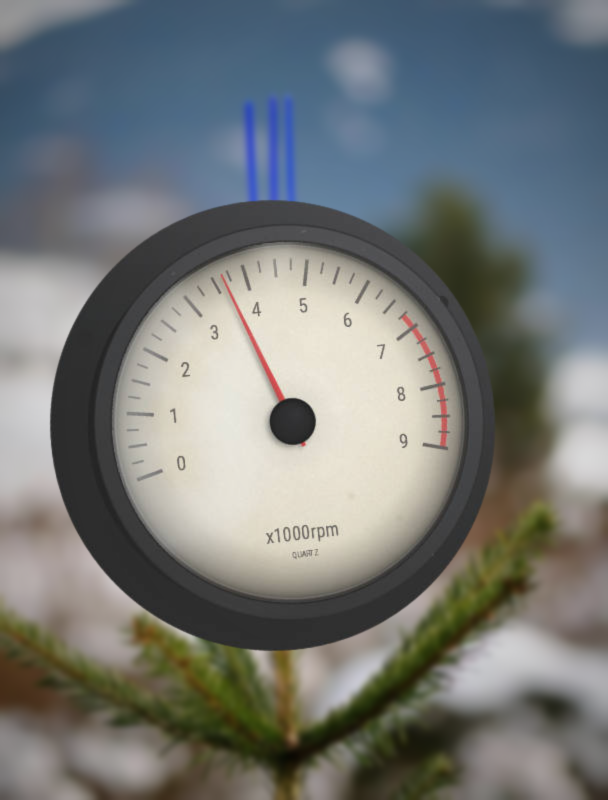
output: 3625; rpm
